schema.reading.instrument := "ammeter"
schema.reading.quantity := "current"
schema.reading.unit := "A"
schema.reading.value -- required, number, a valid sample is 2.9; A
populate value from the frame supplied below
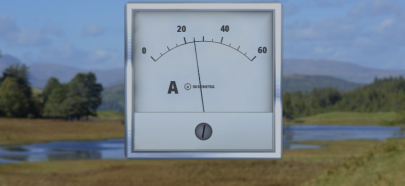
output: 25; A
